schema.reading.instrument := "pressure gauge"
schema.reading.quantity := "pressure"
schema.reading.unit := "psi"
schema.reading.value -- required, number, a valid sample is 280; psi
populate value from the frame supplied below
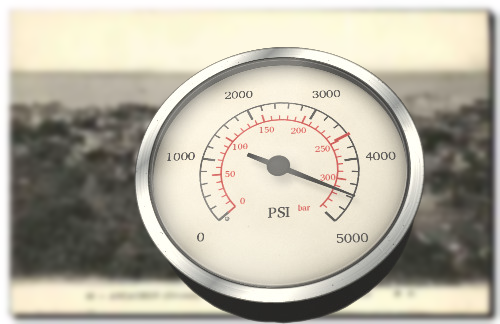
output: 4600; psi
